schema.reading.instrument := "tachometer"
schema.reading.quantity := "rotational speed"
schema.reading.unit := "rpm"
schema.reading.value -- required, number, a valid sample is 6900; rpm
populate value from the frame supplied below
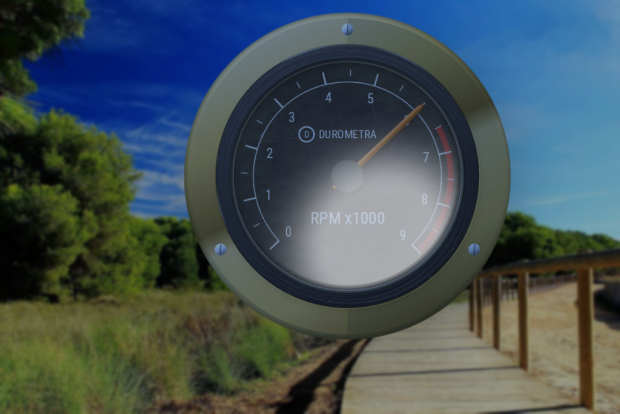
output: 6000; rpm
